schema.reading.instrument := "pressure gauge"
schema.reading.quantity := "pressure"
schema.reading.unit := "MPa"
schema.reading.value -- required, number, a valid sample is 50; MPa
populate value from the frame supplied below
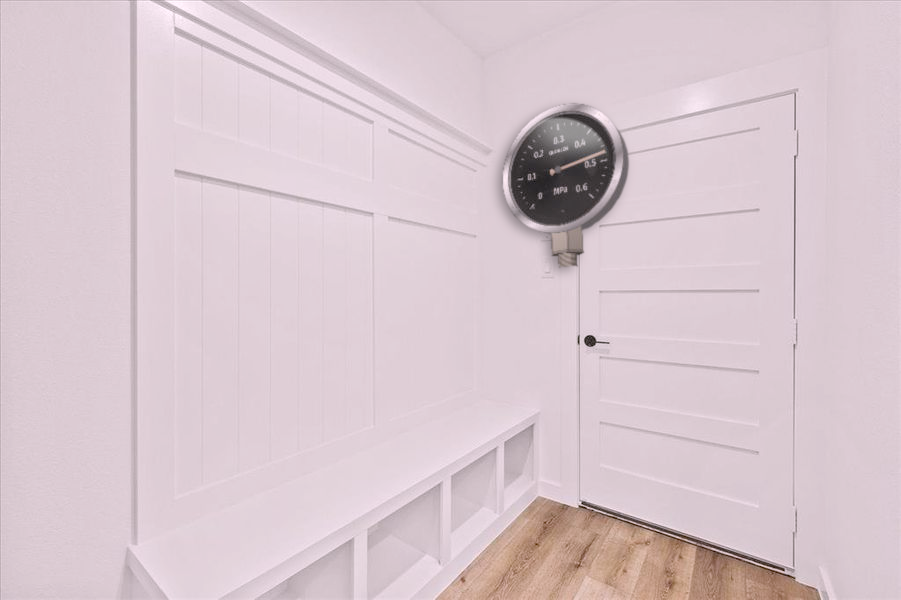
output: 0.48; MPa
